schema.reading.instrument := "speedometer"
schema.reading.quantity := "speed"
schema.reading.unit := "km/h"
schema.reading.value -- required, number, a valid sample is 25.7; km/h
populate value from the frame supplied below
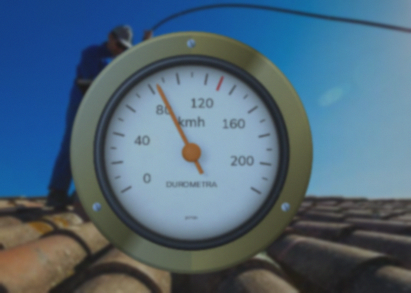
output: 85; km/h
